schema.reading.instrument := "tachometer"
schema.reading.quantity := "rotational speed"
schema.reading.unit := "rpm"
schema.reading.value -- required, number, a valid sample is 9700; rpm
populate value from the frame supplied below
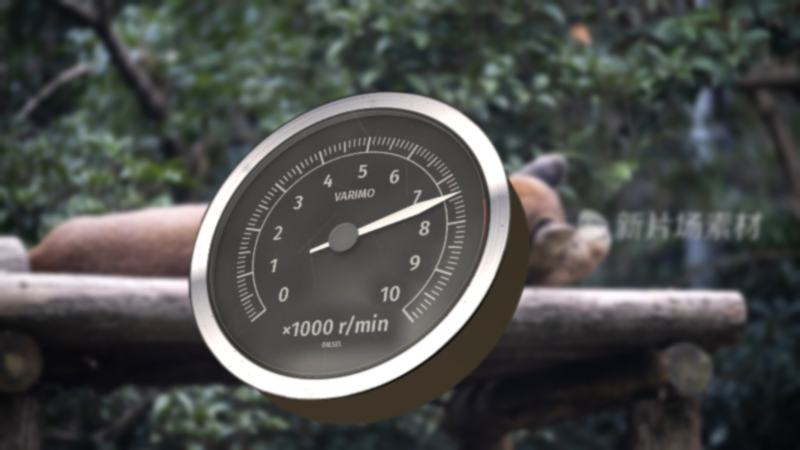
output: 7500; rpm
